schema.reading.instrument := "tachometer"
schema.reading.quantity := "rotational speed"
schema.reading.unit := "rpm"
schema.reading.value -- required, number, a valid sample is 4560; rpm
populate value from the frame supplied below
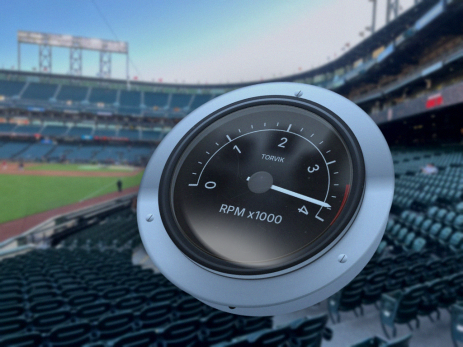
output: 3800; rpm
